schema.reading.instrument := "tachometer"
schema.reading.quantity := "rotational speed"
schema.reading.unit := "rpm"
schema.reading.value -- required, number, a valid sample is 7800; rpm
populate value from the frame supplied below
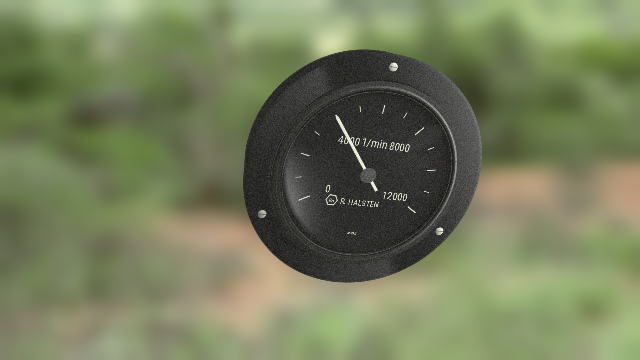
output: 4000; rpm
